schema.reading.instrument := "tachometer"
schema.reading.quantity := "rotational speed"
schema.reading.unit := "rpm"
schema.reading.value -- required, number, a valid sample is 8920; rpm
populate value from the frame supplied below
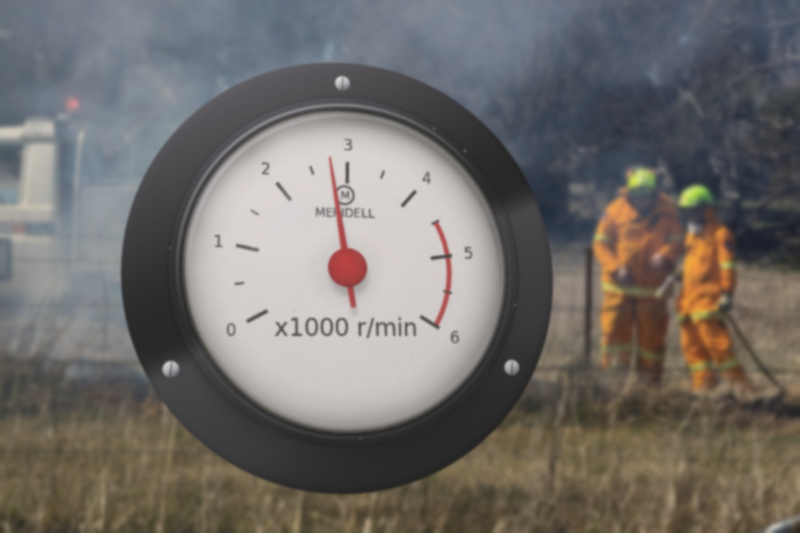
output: 2750; rpm
